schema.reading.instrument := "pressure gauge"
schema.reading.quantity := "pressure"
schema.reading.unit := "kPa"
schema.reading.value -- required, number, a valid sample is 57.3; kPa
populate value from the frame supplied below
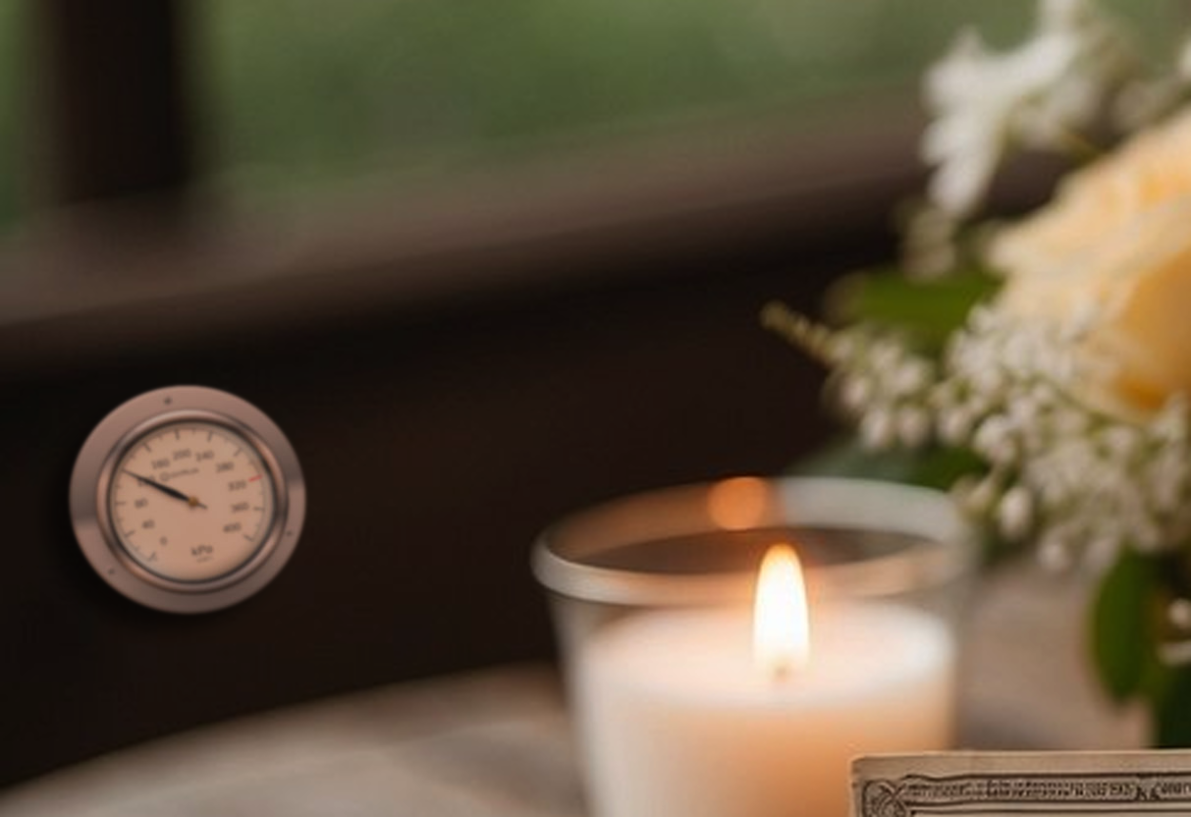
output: 120; kPa
